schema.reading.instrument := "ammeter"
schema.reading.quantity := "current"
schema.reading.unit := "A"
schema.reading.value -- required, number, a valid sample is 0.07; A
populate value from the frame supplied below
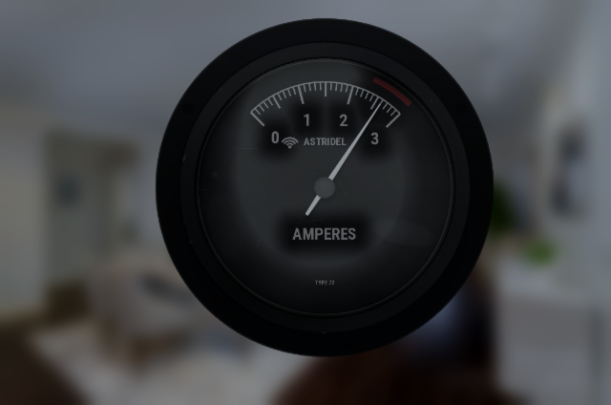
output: 2.6; A
